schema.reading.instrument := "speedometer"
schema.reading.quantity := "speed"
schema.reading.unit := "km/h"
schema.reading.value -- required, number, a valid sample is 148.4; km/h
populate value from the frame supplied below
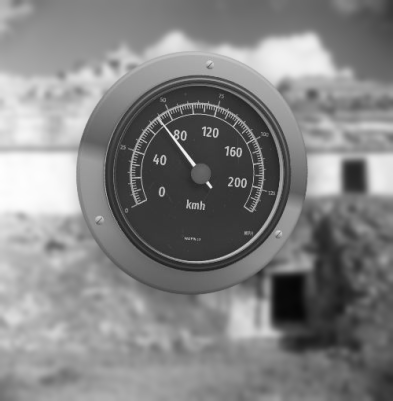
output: 70; km/h
